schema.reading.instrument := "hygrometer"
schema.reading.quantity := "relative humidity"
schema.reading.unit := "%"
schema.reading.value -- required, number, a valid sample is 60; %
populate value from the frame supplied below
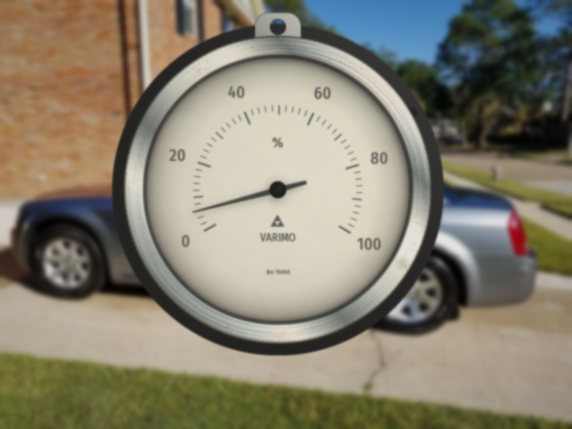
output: 6; %
